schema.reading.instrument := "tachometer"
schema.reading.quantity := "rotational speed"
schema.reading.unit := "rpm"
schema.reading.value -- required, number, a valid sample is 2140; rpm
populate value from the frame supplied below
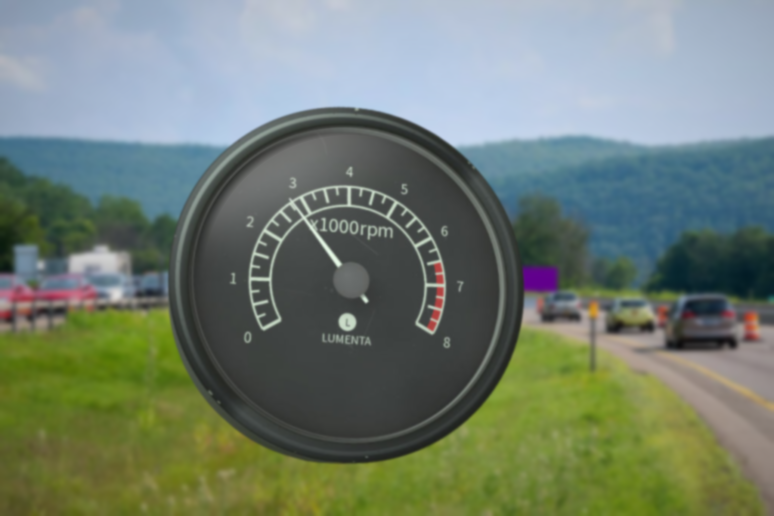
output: 2750; rpm
